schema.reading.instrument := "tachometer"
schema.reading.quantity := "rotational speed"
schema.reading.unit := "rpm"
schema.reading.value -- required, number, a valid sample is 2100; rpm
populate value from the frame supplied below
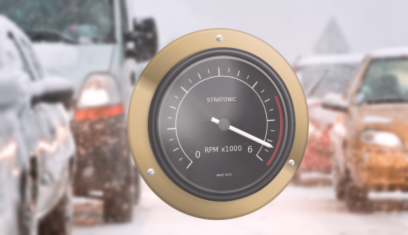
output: 5625; rpm
